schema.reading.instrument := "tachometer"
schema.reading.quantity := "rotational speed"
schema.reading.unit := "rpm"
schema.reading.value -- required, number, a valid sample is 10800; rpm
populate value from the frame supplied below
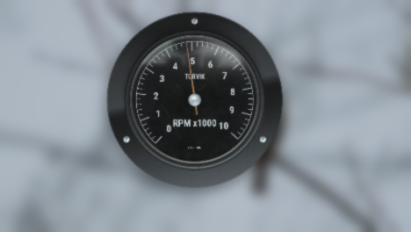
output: 4800; rpm
